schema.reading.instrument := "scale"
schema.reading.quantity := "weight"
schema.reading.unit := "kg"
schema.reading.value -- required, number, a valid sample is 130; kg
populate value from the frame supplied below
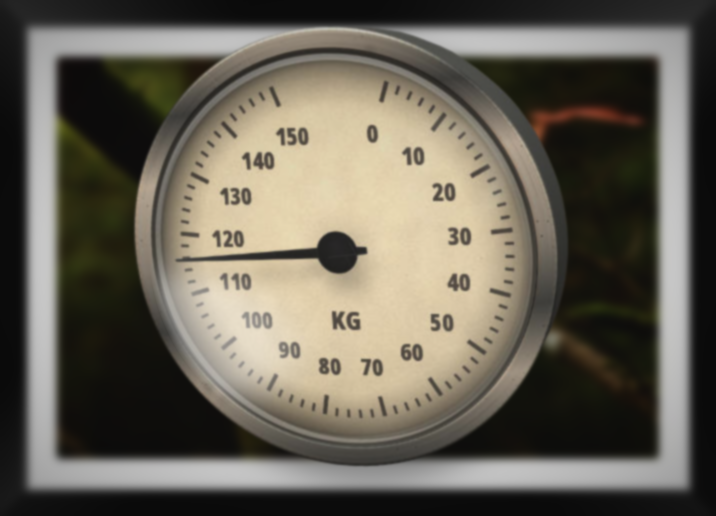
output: 116; kg
